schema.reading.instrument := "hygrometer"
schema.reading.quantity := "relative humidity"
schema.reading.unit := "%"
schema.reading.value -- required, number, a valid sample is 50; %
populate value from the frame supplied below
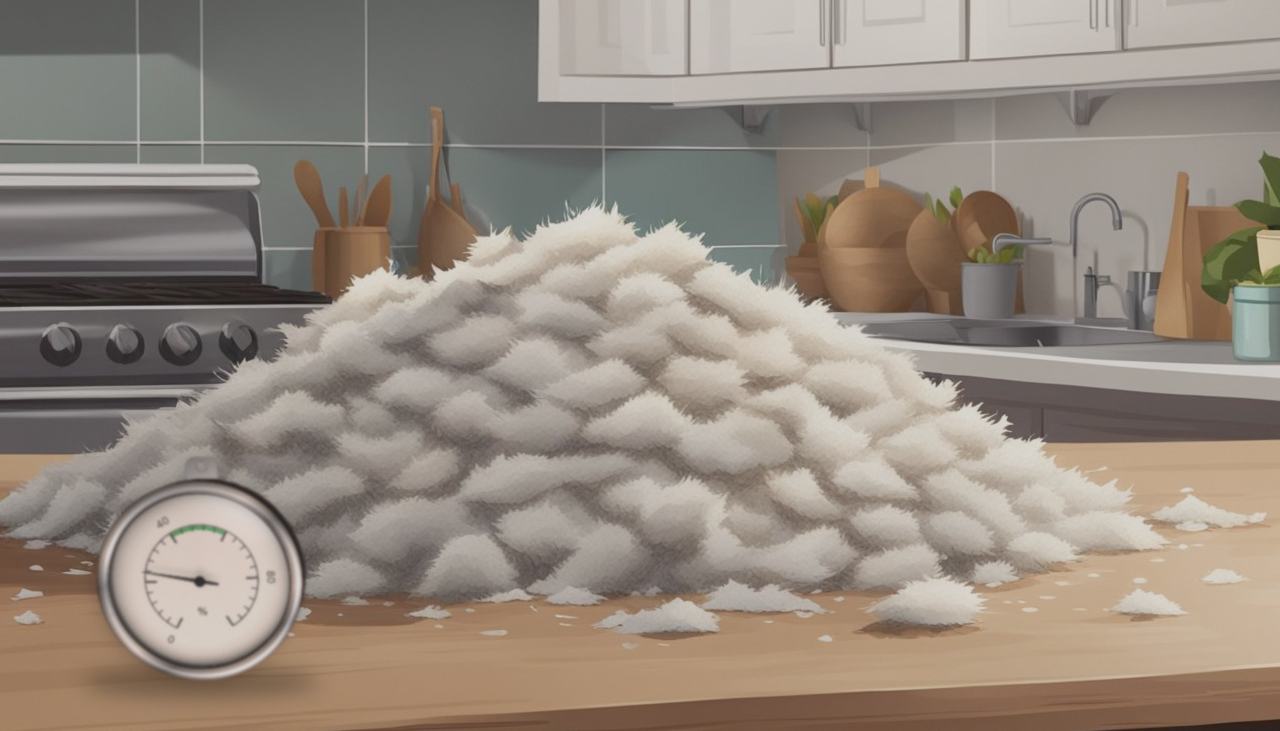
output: 24; %
